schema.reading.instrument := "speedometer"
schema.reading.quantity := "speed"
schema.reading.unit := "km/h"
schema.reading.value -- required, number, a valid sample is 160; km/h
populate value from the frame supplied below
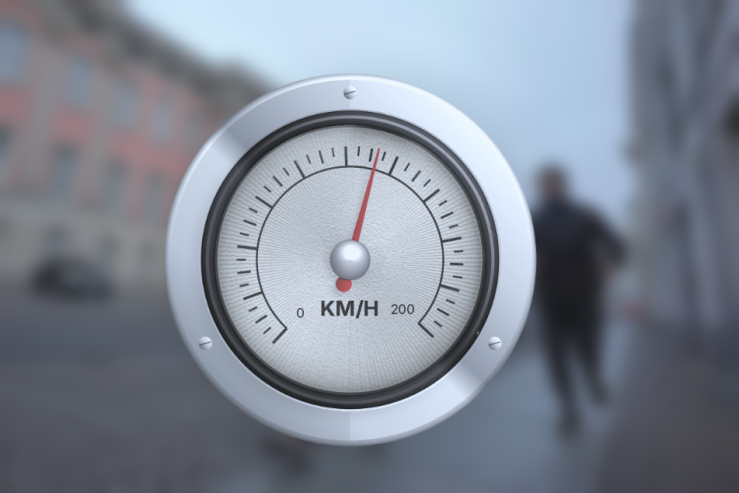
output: 112.5; km/h
